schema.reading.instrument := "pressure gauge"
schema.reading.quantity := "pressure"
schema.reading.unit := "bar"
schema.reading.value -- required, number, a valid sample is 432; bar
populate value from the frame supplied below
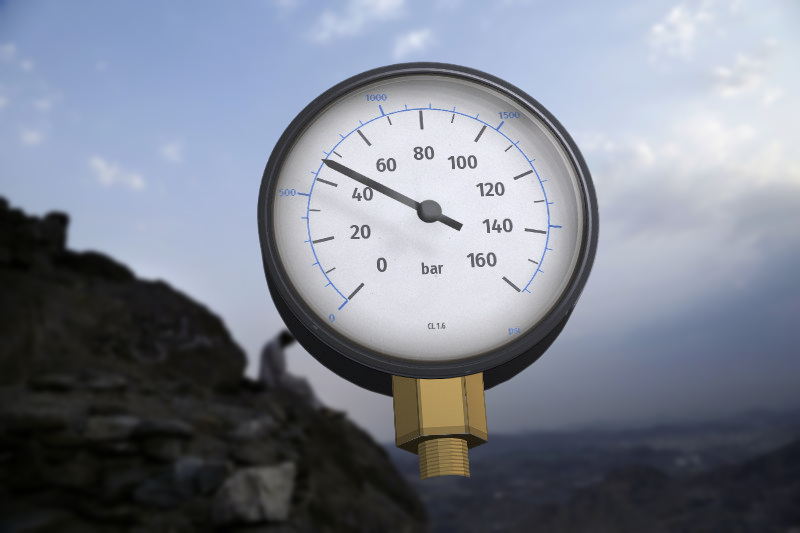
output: 45; bar
